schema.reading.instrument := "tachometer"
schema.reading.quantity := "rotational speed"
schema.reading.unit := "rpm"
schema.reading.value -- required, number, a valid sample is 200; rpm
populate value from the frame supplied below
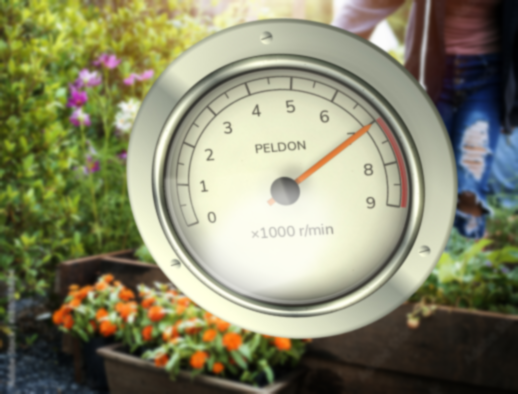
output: 7000; rpm
